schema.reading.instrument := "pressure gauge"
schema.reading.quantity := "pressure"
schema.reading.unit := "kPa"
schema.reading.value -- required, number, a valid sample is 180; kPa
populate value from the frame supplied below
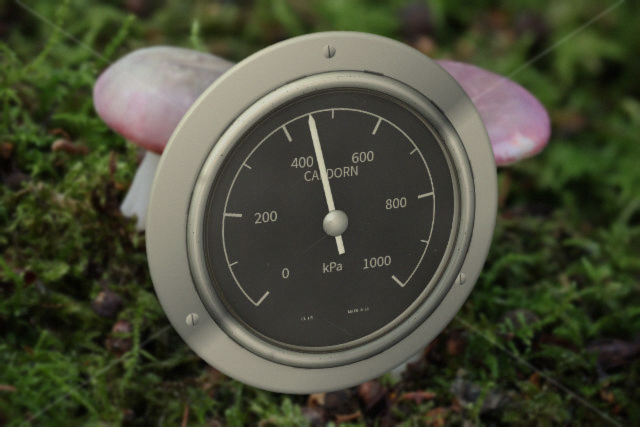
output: 450; kPa
